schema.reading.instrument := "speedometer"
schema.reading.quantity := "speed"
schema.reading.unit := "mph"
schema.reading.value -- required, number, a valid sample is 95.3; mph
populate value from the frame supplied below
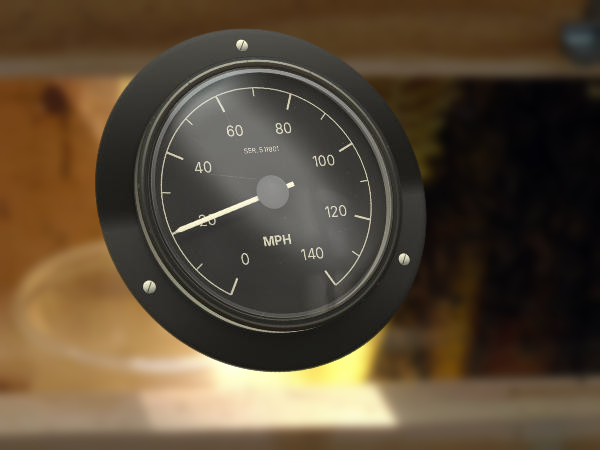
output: 20; mph
